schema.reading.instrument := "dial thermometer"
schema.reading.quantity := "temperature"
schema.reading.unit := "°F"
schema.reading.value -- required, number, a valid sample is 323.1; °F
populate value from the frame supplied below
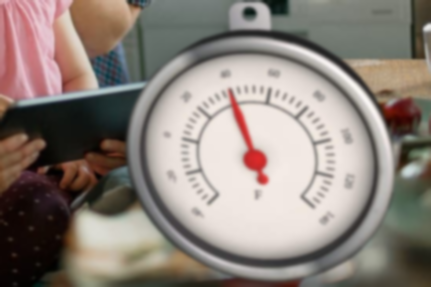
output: 40; °F
